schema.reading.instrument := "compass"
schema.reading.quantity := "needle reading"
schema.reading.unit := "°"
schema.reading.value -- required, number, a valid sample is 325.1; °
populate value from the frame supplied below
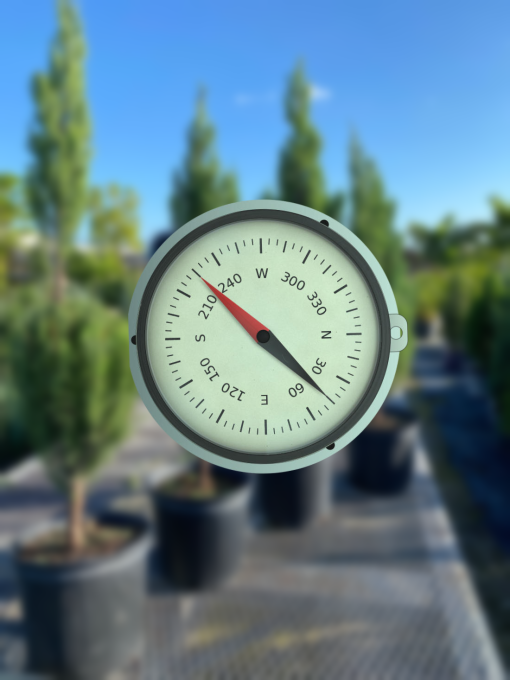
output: 225; °
